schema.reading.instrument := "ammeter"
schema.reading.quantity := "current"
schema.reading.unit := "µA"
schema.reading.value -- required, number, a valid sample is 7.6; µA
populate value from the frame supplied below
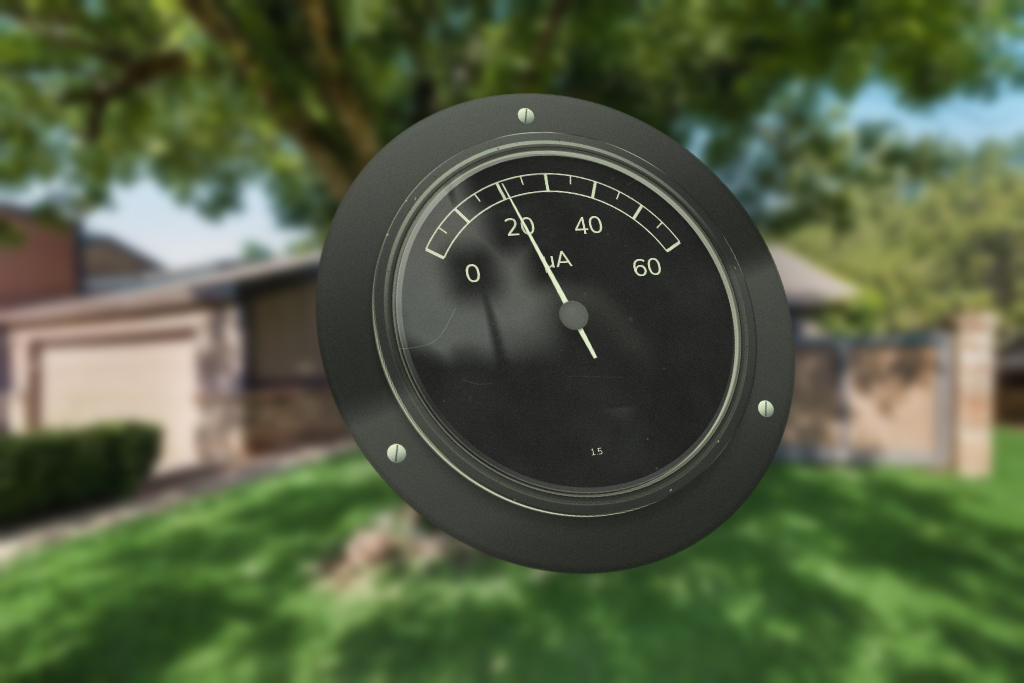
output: 20; µA
